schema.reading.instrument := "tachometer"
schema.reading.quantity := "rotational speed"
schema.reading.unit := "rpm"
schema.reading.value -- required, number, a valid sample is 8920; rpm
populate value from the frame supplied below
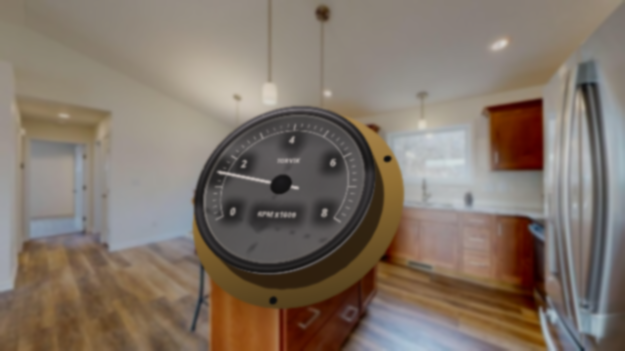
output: 1400; rpm
